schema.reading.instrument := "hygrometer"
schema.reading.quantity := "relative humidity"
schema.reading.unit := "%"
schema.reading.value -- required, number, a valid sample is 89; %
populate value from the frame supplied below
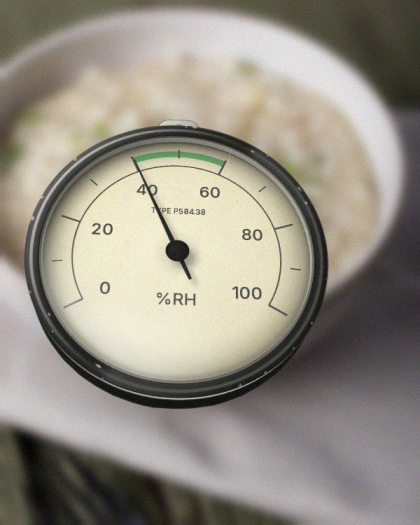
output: 40; %
